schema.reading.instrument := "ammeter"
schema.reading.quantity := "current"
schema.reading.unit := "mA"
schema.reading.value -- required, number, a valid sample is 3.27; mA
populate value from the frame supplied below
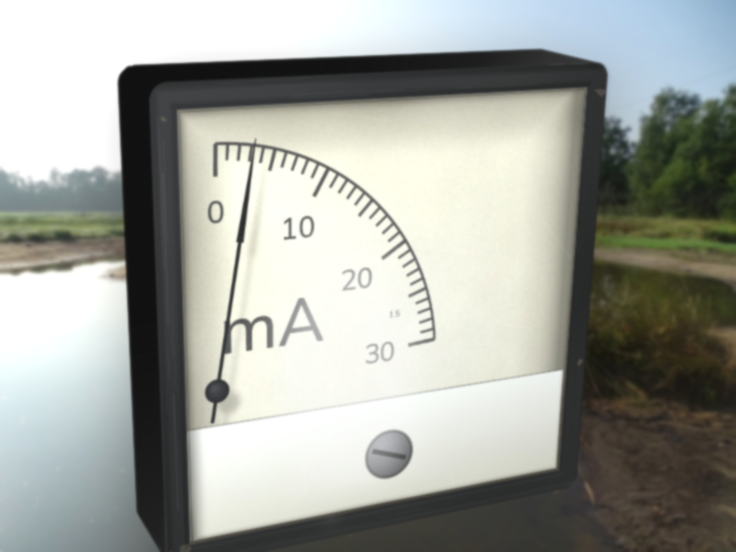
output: 3; mA
